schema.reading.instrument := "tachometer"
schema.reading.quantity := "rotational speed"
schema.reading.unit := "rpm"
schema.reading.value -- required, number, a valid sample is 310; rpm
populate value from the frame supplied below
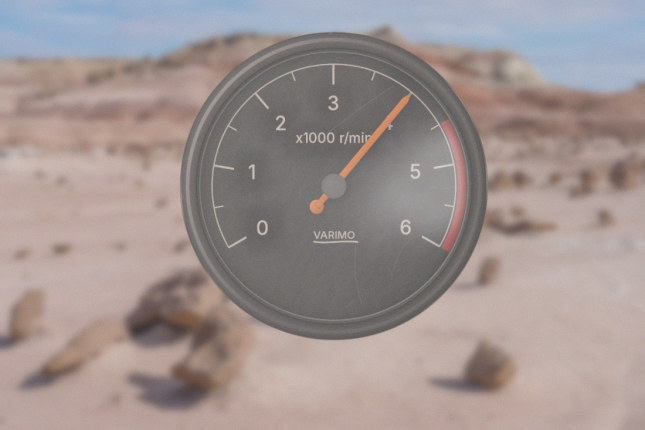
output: 4000; rpm
